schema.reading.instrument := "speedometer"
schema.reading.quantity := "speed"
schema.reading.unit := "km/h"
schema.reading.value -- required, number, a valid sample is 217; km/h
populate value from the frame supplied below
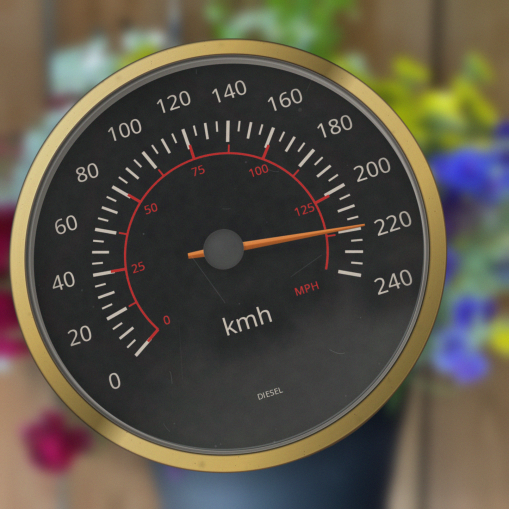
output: 220; km/h
